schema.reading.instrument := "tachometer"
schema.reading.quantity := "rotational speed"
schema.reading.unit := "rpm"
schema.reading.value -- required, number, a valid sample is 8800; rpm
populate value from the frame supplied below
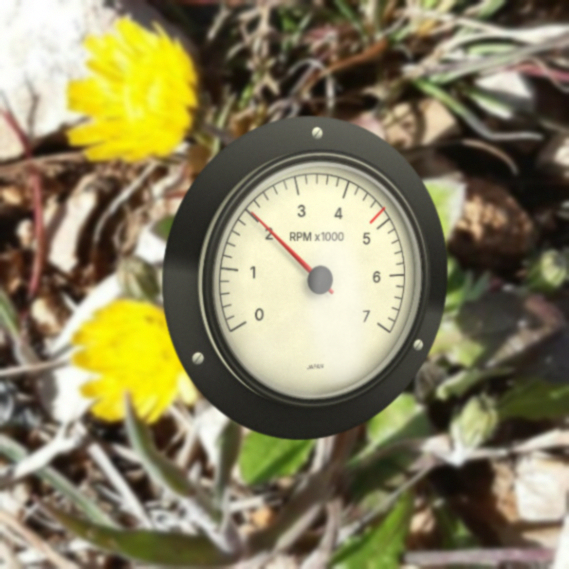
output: 2000; rpm
